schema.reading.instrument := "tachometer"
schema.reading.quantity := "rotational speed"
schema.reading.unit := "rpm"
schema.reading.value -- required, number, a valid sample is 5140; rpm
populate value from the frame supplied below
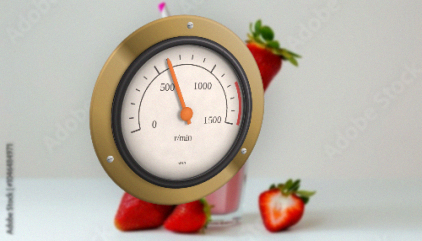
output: 600; rpm
